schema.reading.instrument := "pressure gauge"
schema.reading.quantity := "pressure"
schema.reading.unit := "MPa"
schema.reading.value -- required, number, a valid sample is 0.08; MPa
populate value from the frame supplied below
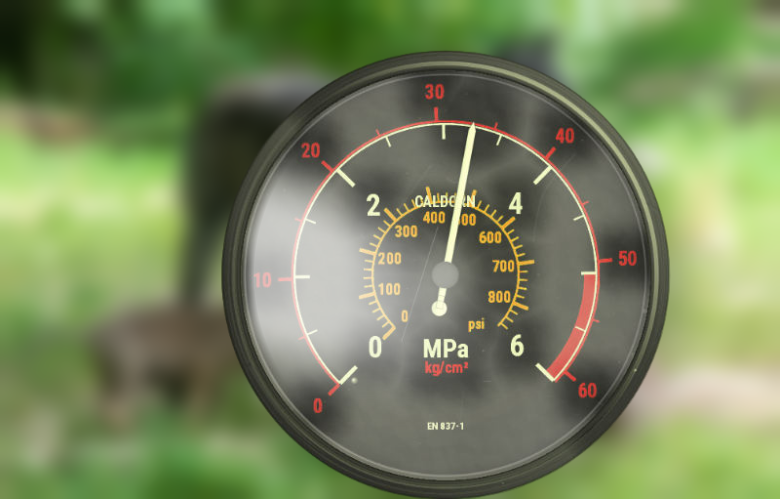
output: 3.25; MPa
